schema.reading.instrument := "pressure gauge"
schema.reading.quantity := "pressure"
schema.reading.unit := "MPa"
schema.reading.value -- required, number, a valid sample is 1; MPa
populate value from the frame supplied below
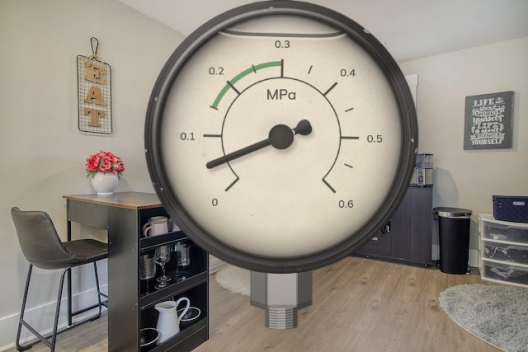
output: 0.05; MPa
